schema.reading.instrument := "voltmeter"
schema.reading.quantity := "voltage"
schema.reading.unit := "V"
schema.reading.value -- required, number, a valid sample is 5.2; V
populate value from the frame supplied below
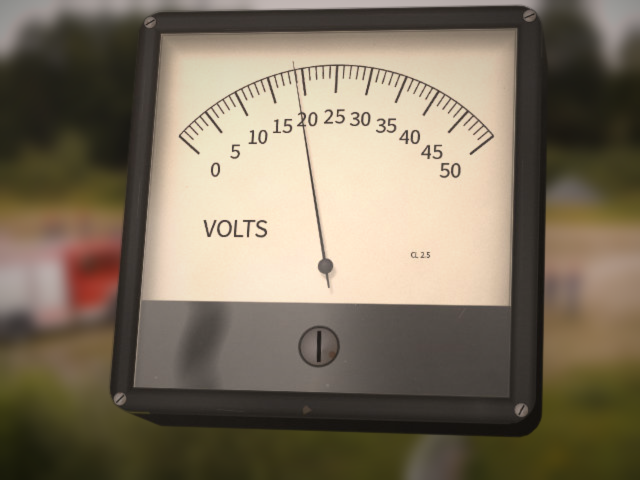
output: 19; V
